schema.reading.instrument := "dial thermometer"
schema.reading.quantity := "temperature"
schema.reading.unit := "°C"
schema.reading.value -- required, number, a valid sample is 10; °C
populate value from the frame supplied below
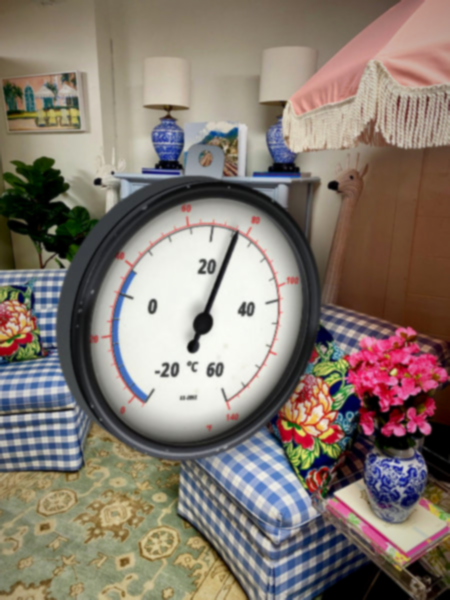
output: 24; °C
